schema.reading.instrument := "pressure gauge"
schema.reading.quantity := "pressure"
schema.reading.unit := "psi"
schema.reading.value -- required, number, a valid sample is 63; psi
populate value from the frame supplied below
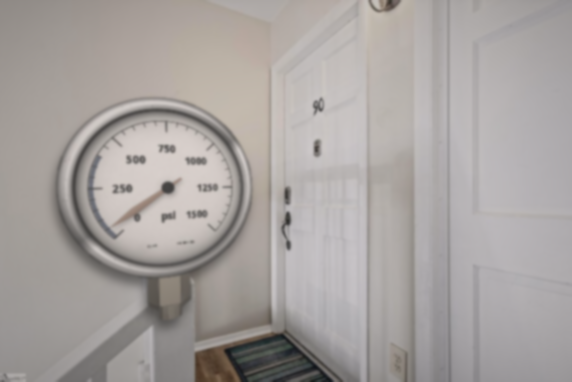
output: 50; psi
